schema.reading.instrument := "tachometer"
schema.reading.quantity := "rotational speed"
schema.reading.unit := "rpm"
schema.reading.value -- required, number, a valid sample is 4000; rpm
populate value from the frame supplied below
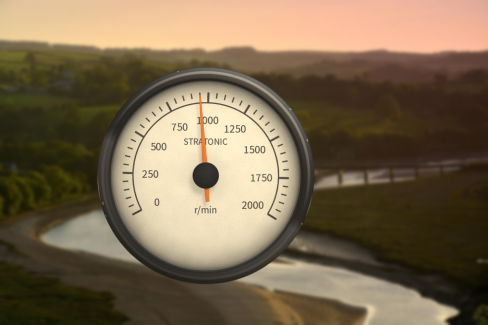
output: 950; rpm
